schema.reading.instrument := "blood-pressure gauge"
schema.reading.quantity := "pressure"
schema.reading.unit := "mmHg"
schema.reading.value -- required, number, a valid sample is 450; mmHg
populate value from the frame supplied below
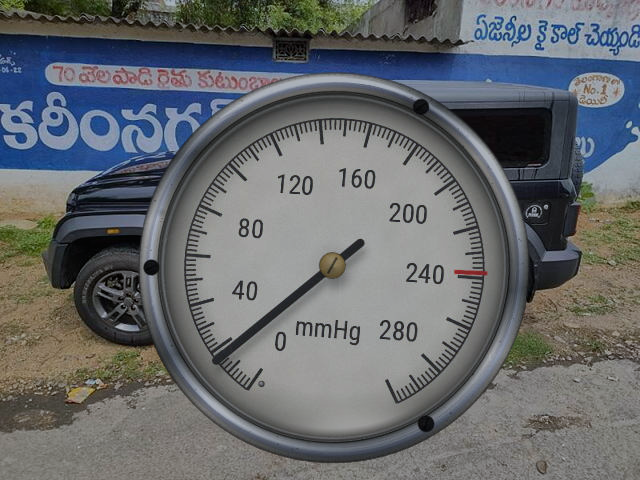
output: 16; mmHg
